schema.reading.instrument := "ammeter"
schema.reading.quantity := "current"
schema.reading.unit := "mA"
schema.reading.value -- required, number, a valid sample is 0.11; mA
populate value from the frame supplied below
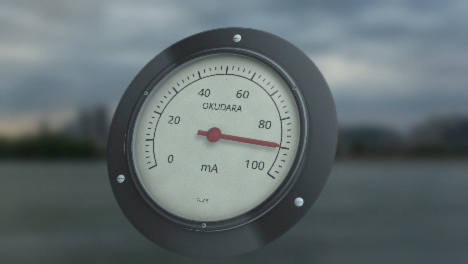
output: 90; mA
